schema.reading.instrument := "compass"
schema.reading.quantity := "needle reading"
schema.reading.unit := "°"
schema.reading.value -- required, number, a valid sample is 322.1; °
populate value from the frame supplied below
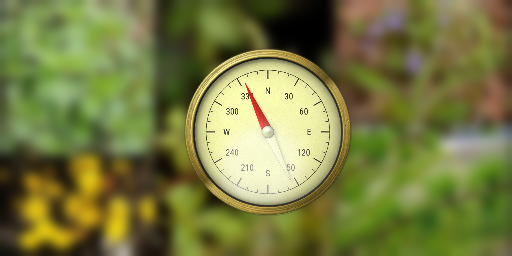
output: 335; °
